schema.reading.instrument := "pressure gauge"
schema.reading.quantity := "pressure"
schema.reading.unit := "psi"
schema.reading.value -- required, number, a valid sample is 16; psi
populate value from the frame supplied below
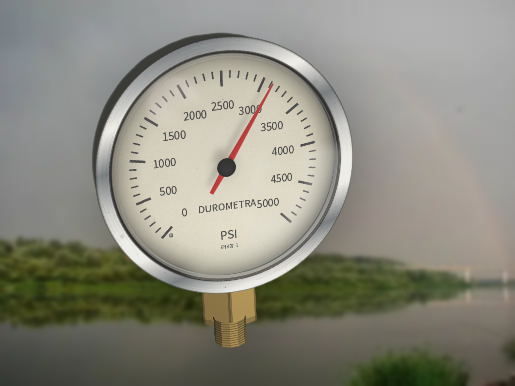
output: 3100; psi
